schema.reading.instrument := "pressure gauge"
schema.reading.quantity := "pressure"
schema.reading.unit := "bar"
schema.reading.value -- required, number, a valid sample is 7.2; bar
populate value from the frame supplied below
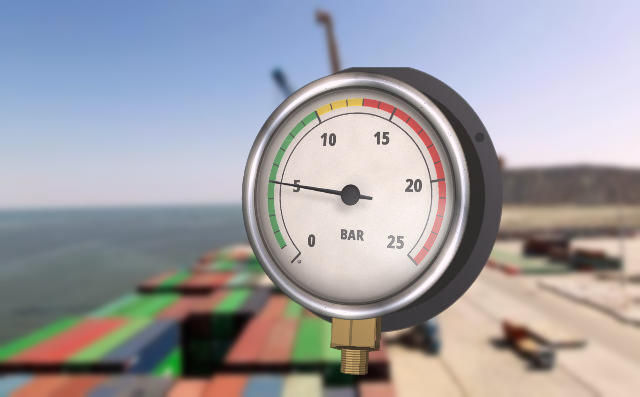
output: 5; bar
